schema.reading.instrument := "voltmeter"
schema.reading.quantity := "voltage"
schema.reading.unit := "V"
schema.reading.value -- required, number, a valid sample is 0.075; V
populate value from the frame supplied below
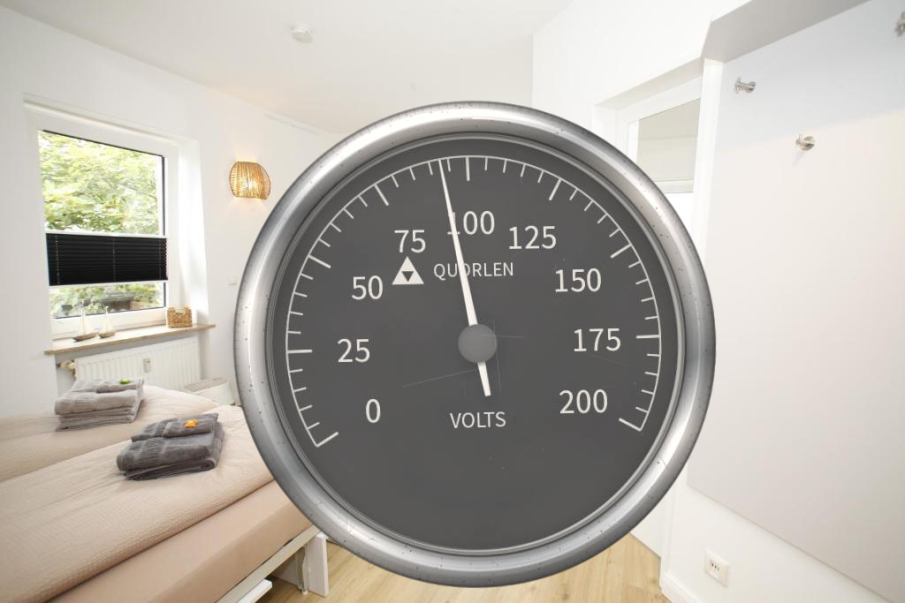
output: 92.5; V
